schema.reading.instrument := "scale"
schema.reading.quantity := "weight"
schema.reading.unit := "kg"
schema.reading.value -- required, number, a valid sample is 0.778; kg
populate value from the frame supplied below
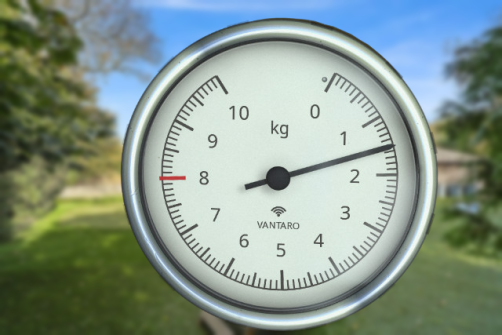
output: 1.5; kg
